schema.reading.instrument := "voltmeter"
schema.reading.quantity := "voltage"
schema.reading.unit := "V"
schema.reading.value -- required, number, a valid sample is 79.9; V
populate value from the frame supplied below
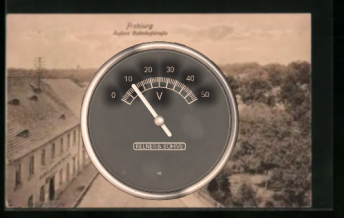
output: 10; V
